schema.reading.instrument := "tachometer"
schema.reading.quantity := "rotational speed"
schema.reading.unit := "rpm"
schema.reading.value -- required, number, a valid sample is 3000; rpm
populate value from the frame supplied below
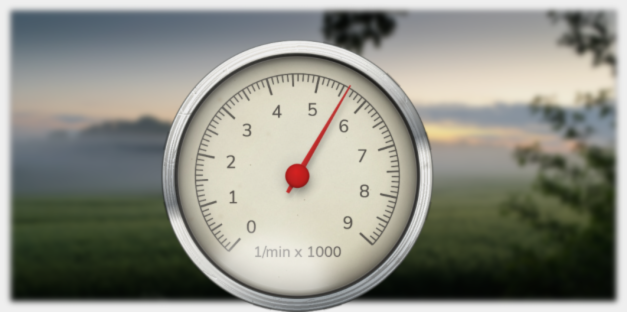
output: 5600; rpm
